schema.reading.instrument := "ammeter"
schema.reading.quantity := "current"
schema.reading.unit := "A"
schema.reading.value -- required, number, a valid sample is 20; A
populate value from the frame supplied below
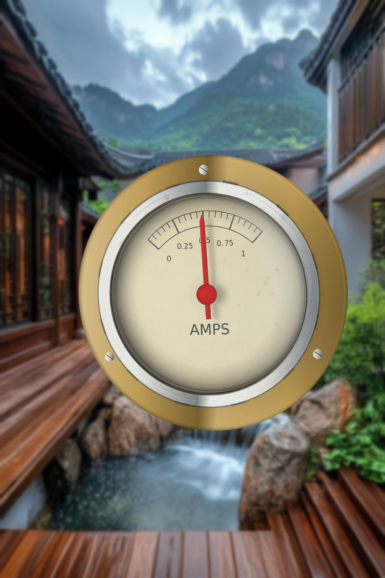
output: 0.5; A
